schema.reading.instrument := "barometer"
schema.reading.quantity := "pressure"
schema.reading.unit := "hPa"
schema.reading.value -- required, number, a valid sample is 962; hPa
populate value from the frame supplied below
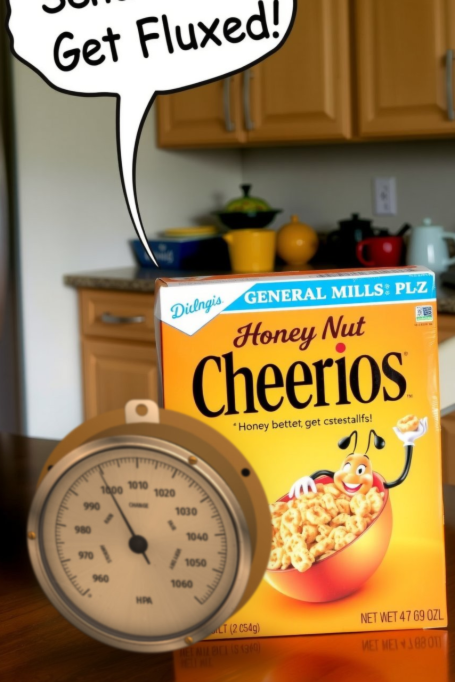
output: 1000; hPa
